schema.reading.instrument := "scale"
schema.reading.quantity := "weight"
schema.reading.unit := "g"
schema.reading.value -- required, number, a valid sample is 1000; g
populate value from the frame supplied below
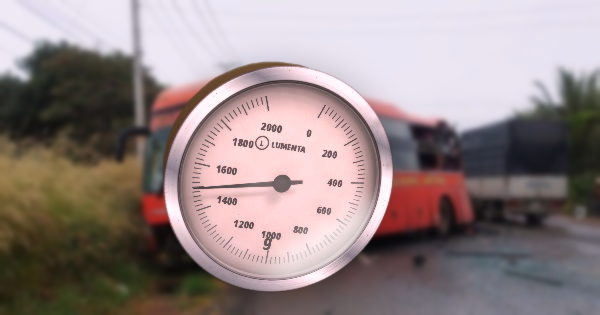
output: 1500; g
